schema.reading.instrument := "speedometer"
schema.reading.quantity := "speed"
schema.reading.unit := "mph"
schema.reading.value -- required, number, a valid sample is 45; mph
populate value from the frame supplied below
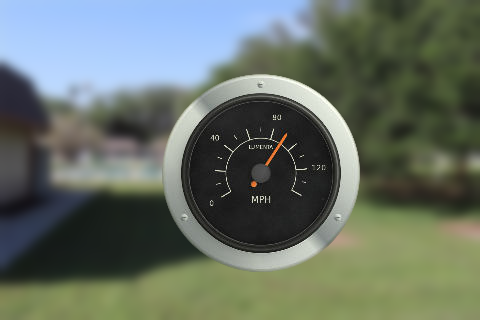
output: 90; mph
